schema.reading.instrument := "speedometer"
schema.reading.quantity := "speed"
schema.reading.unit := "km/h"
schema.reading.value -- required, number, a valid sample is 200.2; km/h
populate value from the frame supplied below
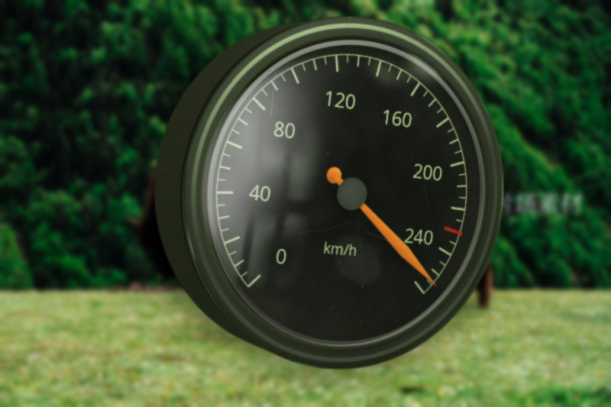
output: 255; km/h
